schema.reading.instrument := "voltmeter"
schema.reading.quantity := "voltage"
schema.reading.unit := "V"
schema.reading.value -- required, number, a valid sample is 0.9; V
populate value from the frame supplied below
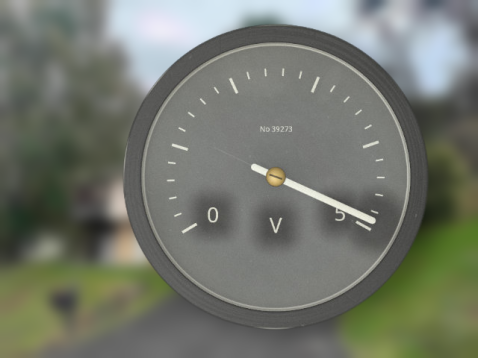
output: 4.9; V
